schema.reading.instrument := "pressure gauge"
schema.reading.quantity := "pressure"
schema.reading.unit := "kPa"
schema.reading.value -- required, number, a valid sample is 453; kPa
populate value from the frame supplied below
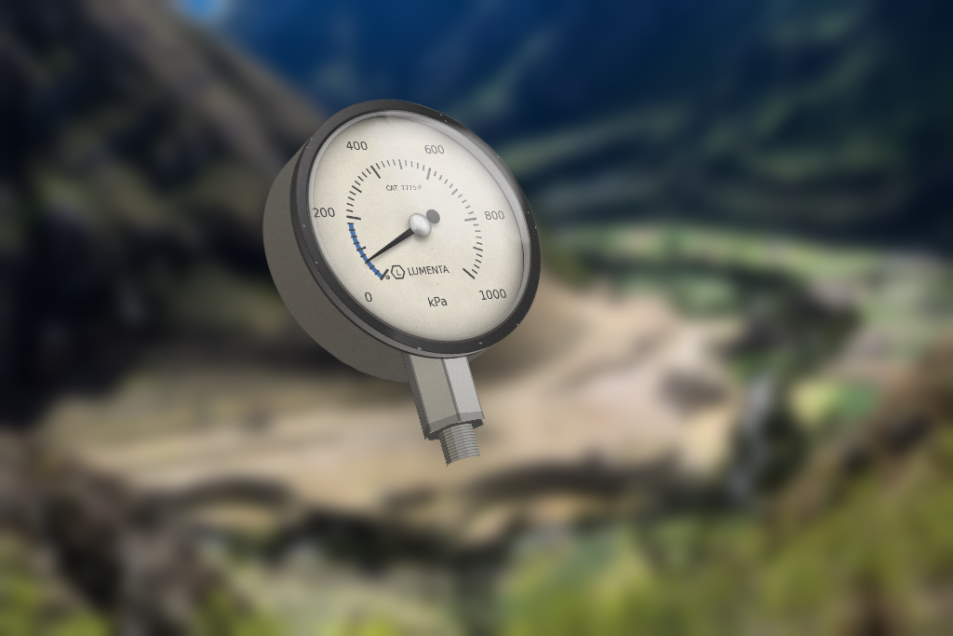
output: 60; kPa
